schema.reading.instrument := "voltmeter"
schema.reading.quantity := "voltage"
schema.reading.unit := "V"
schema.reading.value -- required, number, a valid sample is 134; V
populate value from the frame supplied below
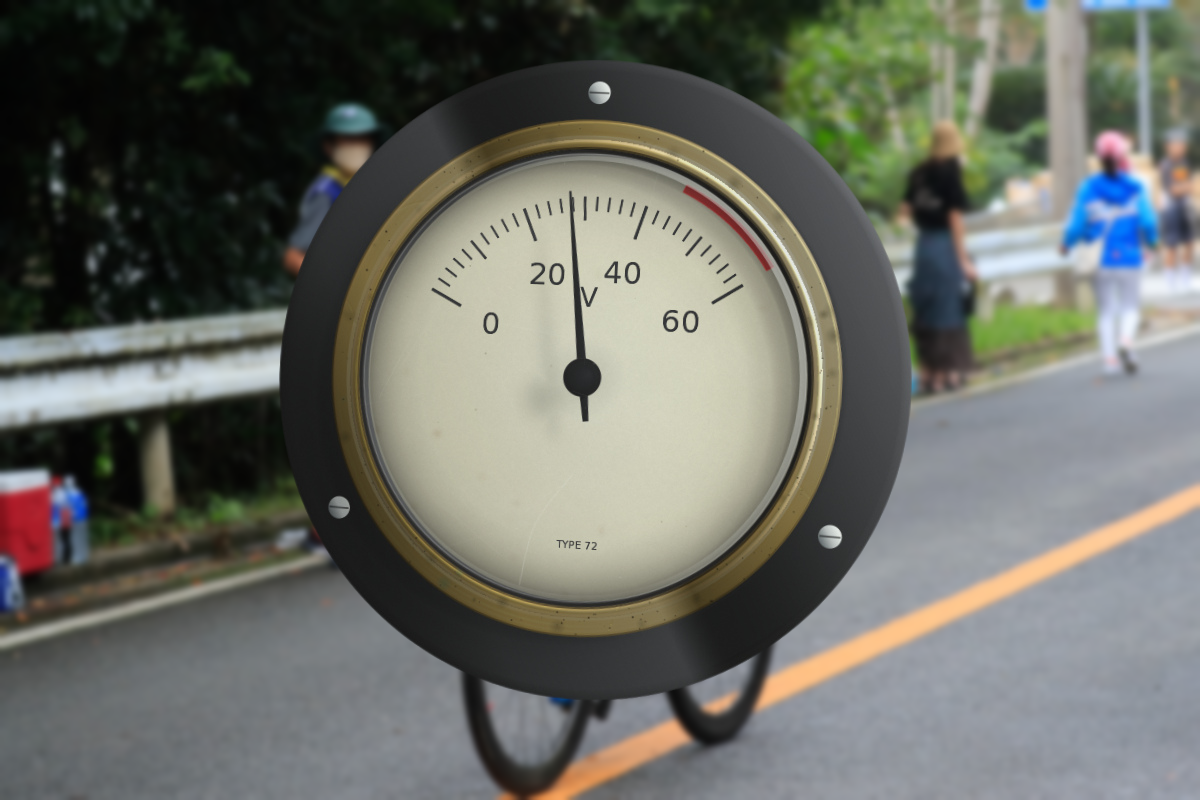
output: 28; V
